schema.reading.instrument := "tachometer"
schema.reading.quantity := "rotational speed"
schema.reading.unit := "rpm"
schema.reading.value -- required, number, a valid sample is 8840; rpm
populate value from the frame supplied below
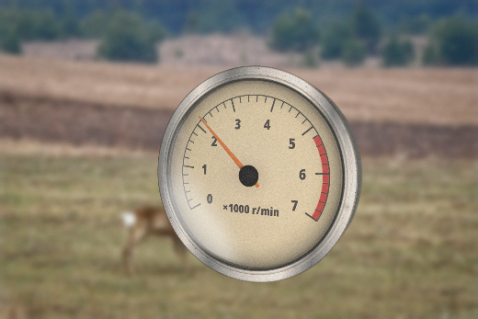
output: 2200; rpm
